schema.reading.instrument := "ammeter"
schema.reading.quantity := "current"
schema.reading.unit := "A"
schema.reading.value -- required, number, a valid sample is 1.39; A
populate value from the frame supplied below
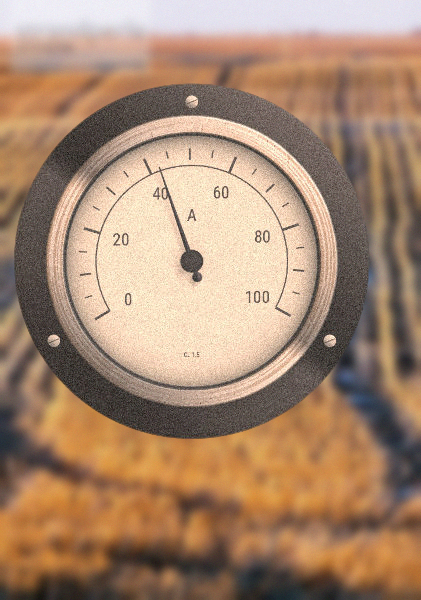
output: 42.5; A
